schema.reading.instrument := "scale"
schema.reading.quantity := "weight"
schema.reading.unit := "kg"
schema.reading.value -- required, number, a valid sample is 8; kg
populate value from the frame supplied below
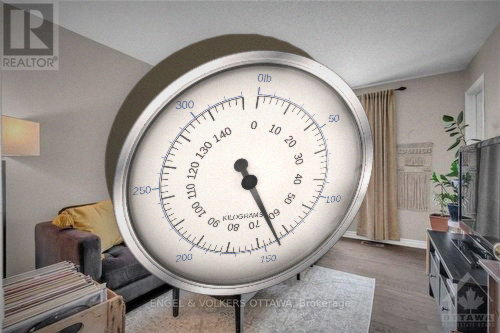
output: 64; kg
